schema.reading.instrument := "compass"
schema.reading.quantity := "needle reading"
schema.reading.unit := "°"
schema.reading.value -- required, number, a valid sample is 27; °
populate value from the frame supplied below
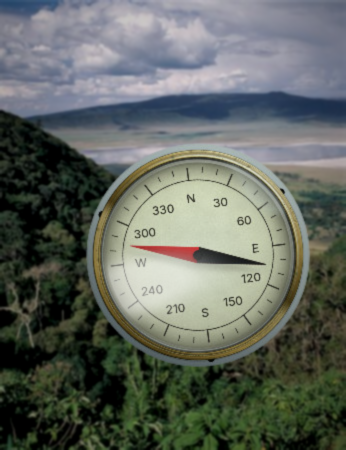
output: 285; °
